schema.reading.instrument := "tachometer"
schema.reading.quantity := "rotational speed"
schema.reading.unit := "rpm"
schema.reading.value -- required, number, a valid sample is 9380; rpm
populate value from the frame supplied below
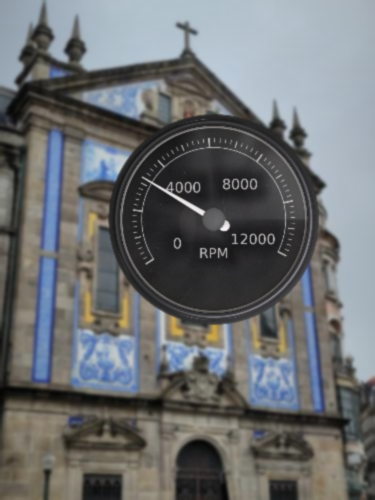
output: 3200; rpm
